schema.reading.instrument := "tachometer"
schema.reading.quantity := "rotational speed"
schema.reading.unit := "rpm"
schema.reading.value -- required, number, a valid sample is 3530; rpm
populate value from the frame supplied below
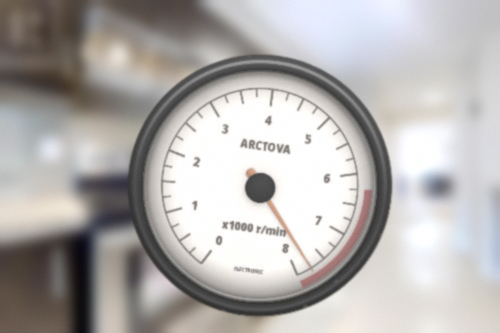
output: 7750; rpm
